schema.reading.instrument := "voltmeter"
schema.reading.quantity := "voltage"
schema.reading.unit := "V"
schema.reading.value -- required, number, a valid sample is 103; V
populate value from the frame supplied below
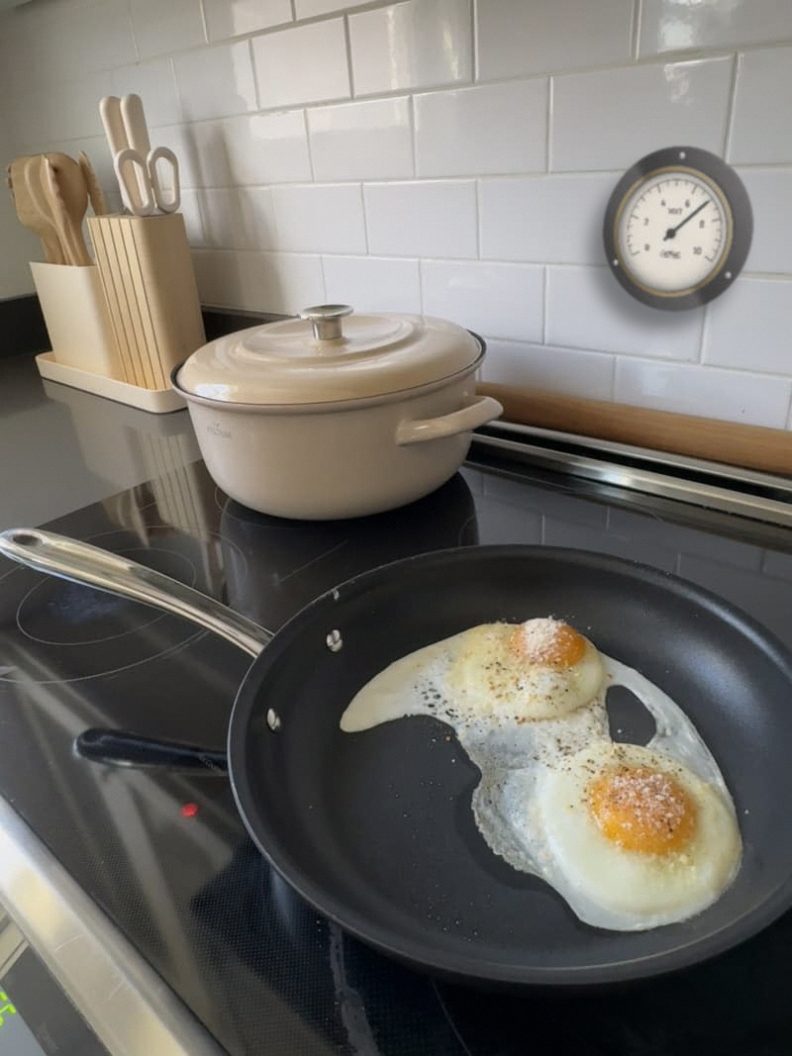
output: 7; V
